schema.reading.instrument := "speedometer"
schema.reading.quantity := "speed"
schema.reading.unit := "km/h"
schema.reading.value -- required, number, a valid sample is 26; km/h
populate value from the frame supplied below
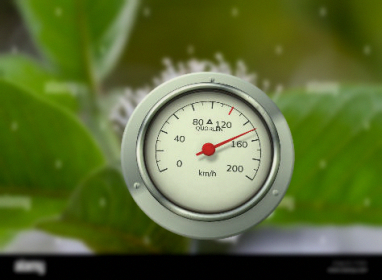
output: 150; km/h
